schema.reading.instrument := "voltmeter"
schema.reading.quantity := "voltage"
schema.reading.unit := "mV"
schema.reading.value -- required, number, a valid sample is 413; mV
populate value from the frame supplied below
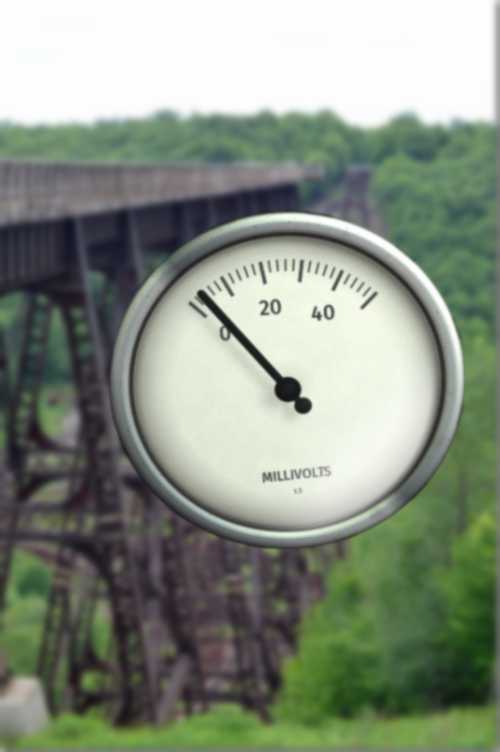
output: 4; mV
